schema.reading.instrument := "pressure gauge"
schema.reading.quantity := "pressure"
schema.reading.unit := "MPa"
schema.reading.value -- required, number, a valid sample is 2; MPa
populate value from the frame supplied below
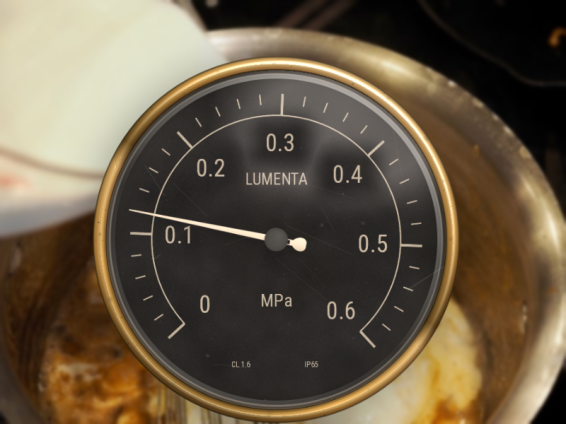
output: 0.12; MPa
